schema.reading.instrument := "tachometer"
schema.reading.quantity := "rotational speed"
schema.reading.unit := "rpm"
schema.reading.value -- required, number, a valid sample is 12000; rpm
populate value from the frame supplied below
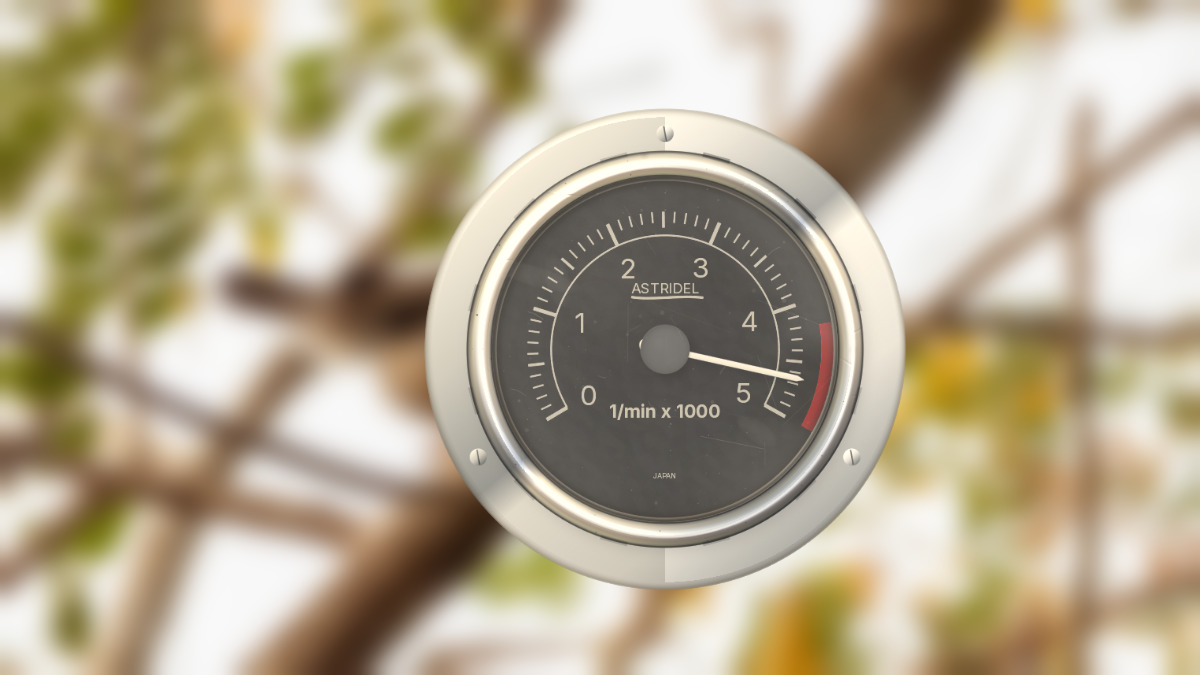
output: 4650; rpm
